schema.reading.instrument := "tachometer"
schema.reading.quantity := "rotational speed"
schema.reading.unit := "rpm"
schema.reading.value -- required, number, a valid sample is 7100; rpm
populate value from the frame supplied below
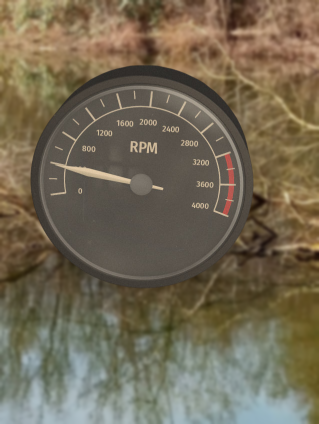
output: 400; rpm
